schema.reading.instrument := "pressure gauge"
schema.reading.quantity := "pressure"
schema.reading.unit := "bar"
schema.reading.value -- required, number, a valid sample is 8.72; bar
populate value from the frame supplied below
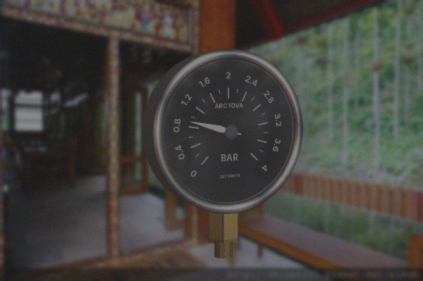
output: 0.9; bar
